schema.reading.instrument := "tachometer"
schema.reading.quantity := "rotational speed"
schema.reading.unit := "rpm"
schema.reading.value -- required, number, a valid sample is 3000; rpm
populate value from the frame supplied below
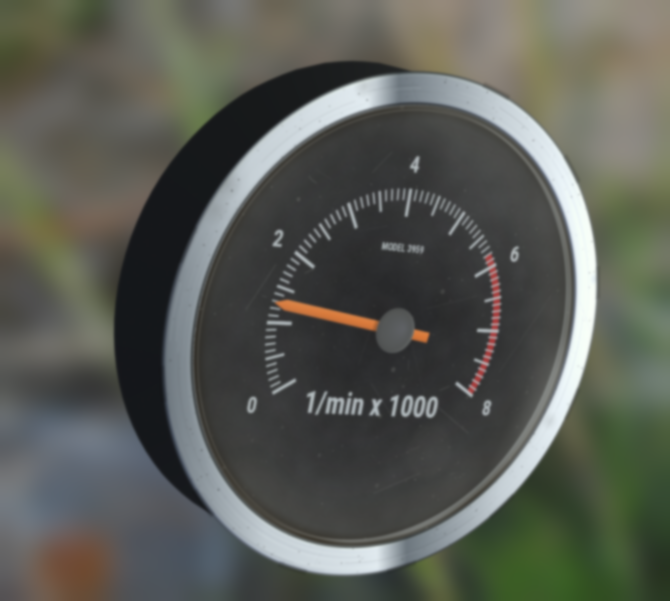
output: 1300; rpm
